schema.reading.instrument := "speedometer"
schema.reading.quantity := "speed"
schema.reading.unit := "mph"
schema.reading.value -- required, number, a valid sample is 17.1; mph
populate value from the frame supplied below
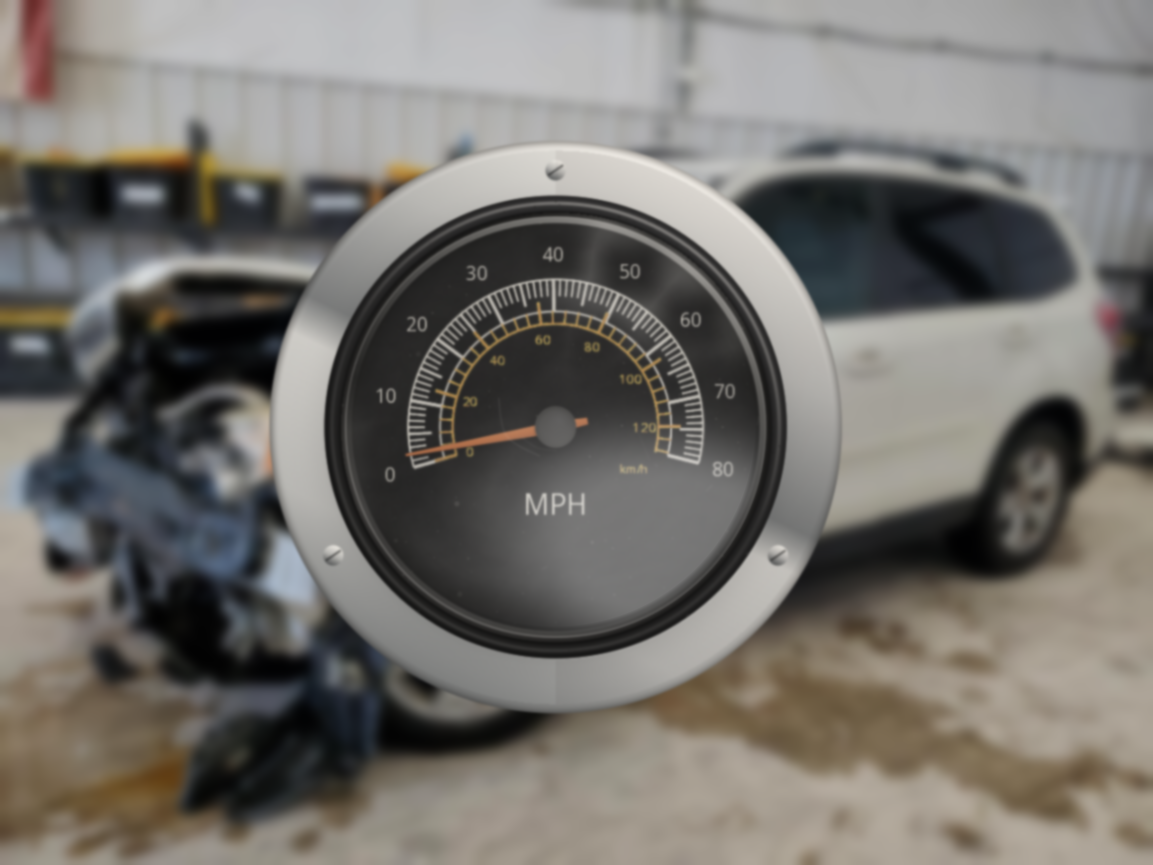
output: 2; mph
